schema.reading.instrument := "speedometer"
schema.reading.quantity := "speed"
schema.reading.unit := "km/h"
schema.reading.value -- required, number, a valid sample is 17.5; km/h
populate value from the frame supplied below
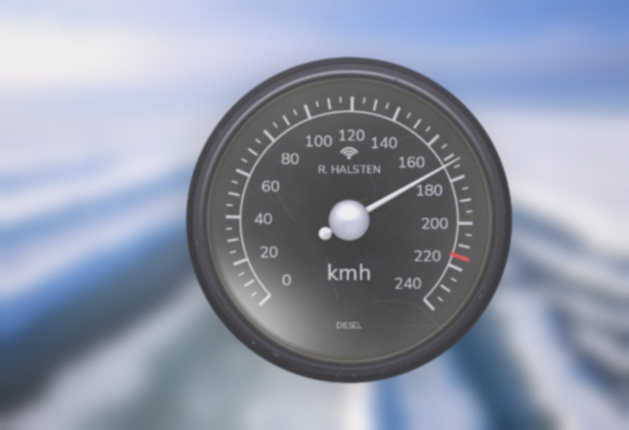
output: 172.5; km/h
